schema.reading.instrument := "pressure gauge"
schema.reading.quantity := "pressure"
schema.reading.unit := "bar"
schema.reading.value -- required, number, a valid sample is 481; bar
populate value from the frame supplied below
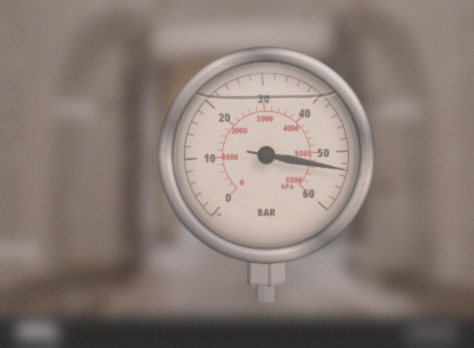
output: 53; bar
